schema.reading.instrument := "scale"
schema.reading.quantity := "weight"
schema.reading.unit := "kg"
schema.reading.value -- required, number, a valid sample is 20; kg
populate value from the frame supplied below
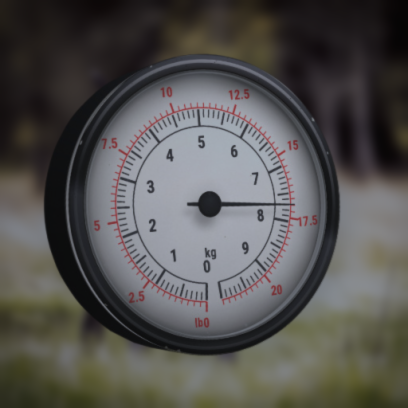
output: 7.7; kg
